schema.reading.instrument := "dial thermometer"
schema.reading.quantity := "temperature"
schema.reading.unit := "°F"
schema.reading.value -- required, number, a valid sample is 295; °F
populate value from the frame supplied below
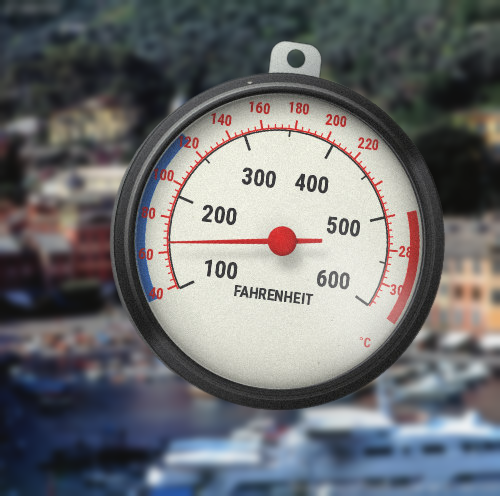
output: 150; °F
